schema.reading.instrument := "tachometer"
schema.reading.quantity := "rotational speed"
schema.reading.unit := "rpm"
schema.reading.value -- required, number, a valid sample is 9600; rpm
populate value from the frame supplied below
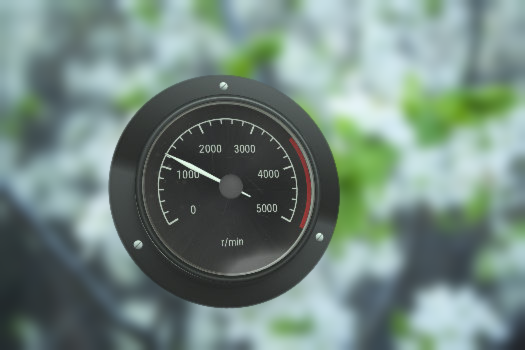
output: 1200; rpm
